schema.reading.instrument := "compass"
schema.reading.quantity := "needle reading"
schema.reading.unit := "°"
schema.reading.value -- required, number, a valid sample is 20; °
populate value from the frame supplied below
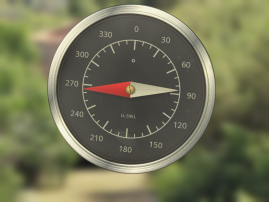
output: 265; °
